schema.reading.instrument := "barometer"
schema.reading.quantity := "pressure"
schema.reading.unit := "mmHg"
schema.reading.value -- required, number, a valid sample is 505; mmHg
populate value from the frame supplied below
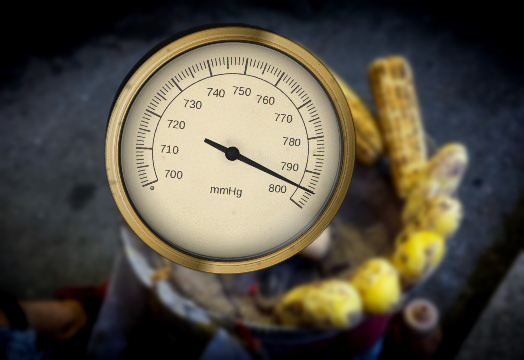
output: 795; mmHg
